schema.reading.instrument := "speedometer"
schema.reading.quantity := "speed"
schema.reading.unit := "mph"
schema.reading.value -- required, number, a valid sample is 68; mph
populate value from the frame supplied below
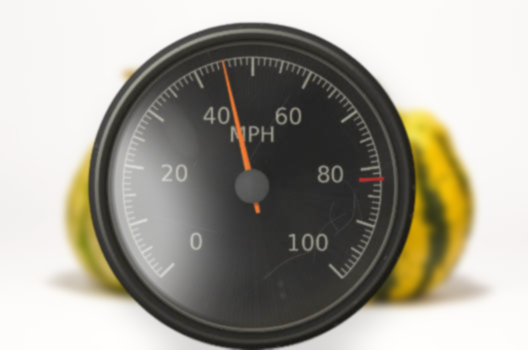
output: 45; mph
